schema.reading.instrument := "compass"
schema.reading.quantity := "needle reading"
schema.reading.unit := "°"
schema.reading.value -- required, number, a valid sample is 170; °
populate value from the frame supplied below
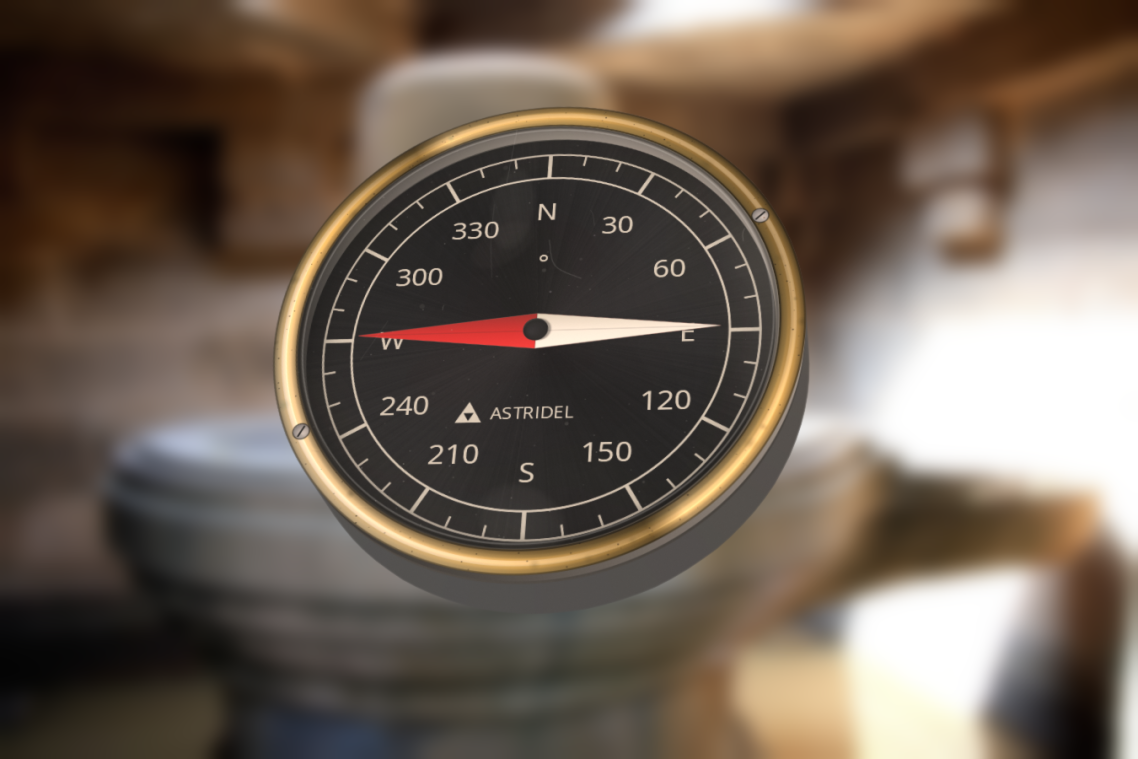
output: 270; °
